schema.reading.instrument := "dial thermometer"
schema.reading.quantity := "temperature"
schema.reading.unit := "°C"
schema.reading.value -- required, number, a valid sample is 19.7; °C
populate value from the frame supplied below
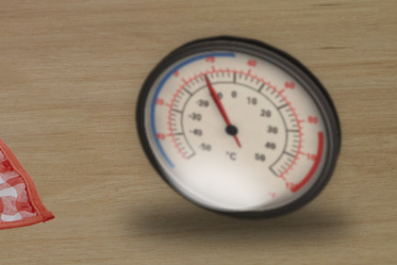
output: -10; °C
